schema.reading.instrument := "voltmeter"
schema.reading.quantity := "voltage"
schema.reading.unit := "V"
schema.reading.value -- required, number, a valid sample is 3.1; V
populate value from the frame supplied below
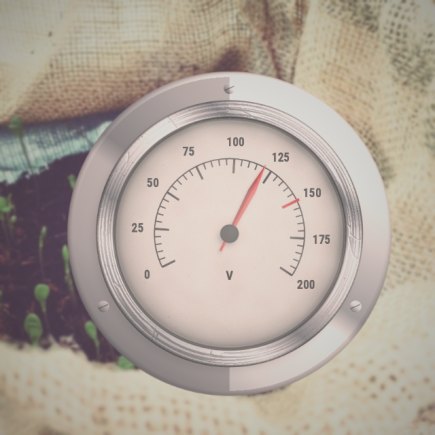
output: 120; V
